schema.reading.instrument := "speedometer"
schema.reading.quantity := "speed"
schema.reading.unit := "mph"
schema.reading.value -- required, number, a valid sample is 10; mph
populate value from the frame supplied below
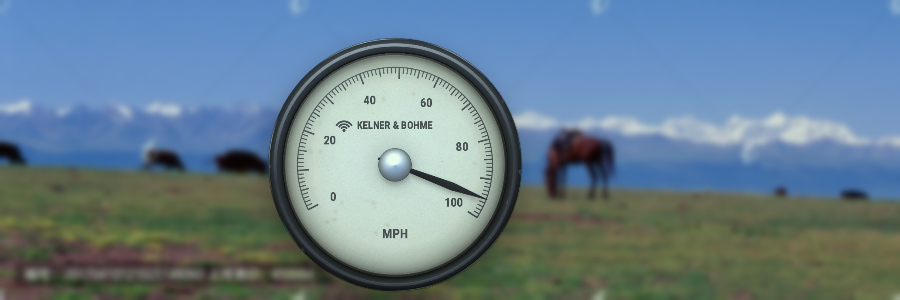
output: 95; mph
